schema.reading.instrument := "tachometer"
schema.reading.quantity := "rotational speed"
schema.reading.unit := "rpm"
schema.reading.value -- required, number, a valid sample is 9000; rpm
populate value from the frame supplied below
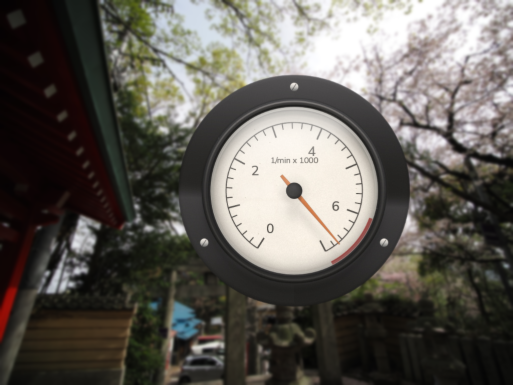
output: 6700; rpm
